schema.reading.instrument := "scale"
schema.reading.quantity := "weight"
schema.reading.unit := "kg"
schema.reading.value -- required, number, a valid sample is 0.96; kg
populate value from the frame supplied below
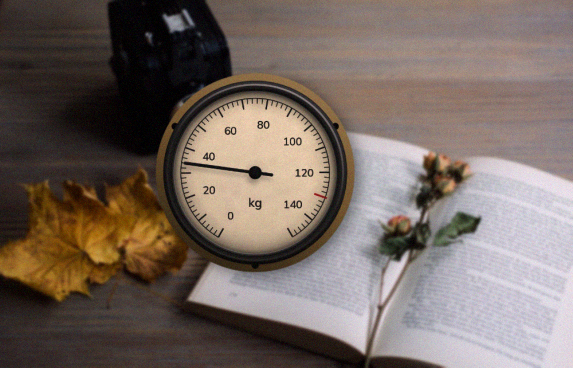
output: 34; kg
